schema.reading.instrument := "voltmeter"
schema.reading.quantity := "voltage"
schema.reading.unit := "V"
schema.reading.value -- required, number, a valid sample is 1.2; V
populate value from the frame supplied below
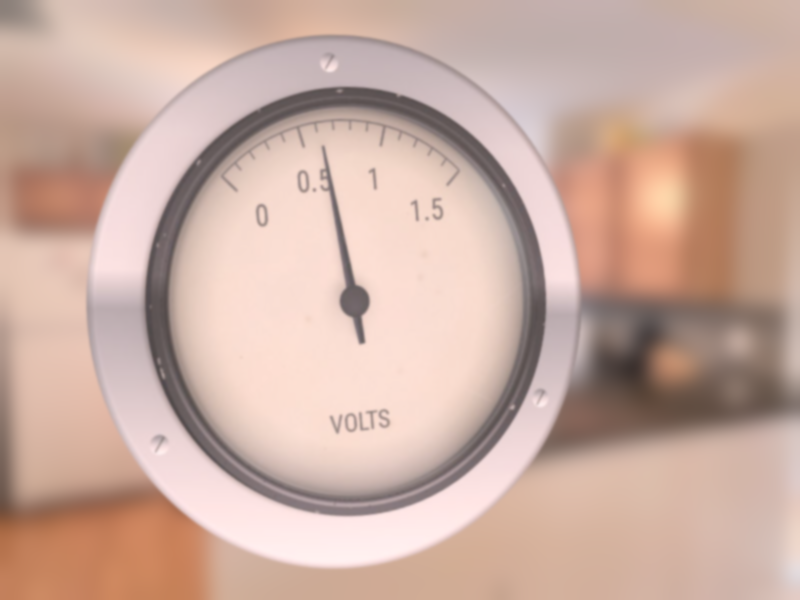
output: 0.6; V
